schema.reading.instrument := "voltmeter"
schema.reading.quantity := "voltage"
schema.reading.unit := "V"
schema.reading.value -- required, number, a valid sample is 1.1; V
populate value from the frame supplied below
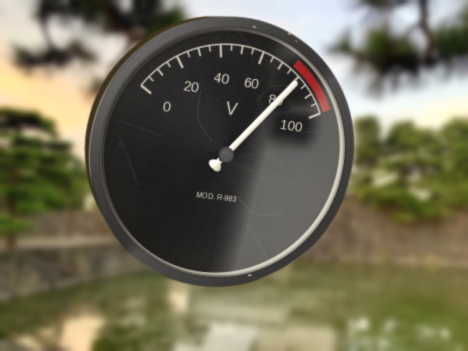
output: 80; V
